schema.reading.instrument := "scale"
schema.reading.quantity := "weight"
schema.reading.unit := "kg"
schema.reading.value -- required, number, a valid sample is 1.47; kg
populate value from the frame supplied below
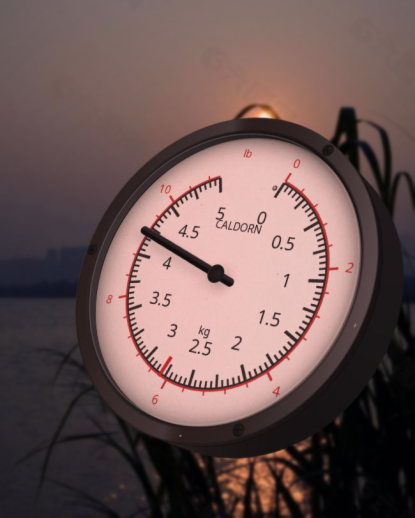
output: 4.2; kg
